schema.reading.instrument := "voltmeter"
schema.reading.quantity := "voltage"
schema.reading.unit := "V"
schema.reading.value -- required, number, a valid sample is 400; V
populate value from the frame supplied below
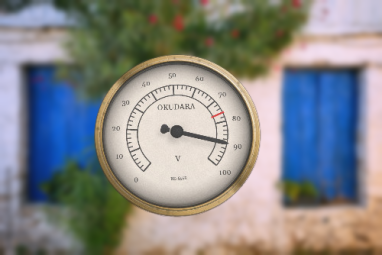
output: 90; V
